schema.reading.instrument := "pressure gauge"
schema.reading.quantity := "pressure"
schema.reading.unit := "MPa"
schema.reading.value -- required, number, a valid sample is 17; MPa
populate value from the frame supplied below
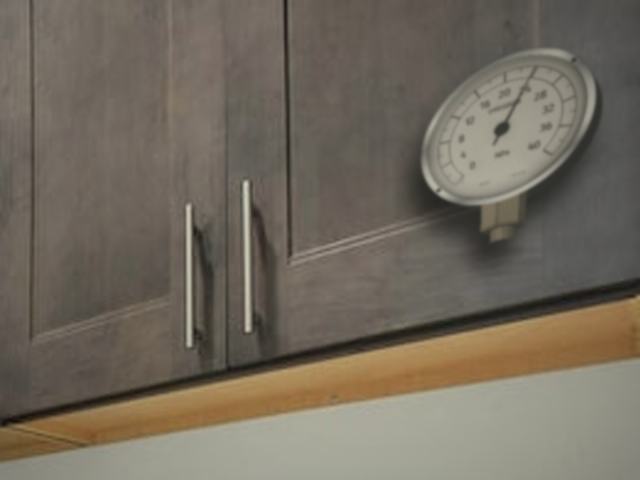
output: 24; MPa
